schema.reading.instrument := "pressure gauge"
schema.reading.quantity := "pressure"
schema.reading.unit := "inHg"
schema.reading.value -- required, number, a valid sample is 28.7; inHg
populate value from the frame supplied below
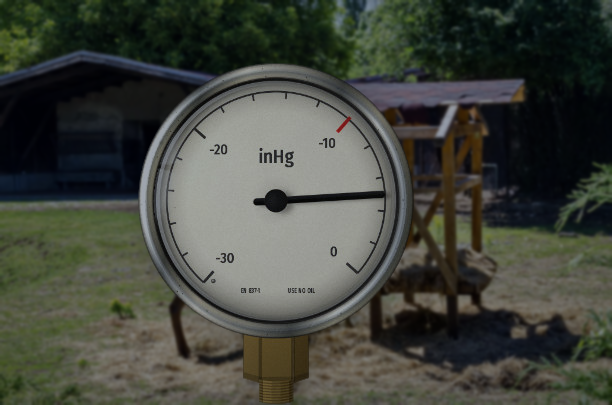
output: -5; inHg
